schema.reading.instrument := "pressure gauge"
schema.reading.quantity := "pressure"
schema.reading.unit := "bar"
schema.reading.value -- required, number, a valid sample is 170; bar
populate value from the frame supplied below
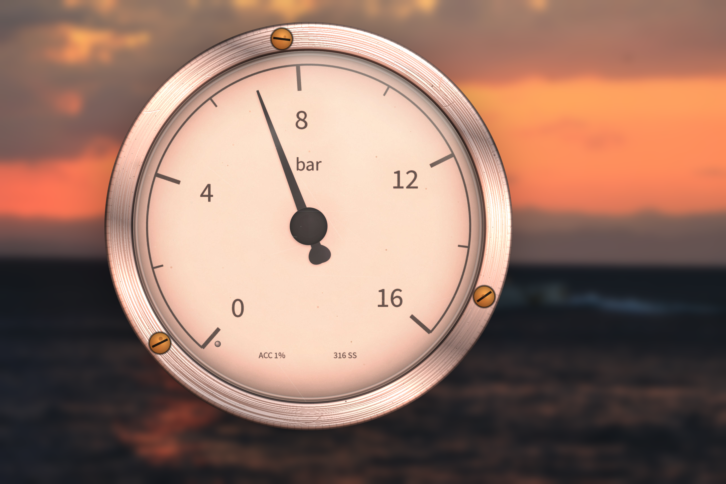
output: 7; bar
